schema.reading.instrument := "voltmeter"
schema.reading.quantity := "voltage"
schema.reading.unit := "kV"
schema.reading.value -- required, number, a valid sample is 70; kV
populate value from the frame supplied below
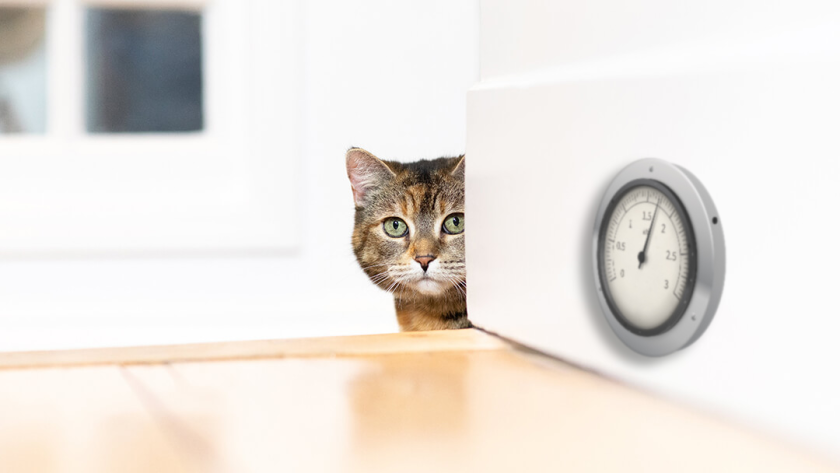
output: 1.75; kV
